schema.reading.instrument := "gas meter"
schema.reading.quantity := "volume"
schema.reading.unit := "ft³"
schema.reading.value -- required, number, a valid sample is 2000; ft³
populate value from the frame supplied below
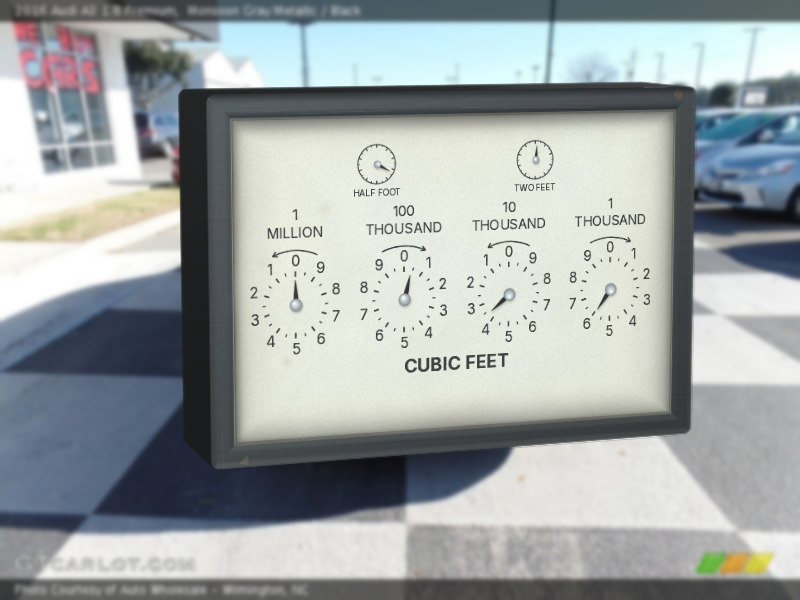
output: 3600; ft³
